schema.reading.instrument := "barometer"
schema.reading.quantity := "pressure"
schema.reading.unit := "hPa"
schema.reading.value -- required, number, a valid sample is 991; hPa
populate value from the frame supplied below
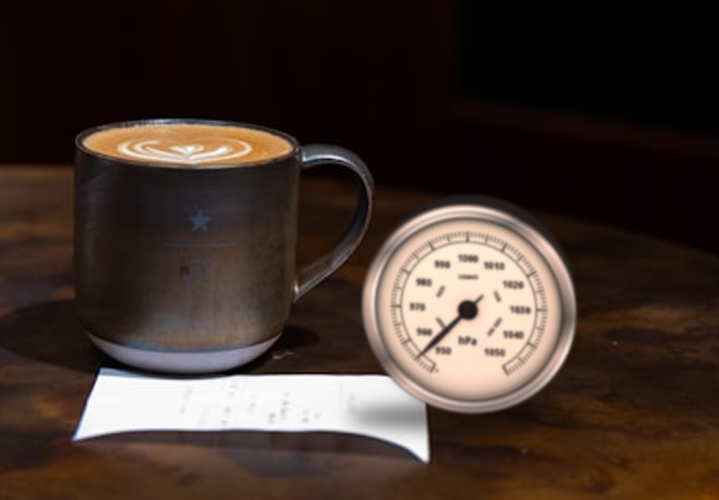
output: 955; hPa
